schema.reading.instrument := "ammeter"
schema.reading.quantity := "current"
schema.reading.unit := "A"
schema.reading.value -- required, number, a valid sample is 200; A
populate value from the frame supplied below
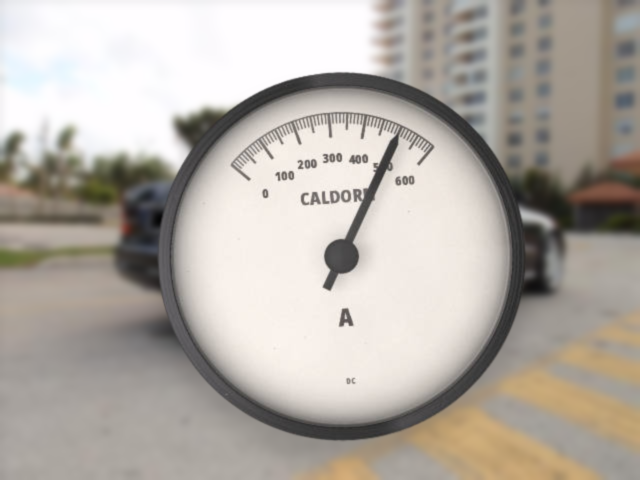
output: 500; A
